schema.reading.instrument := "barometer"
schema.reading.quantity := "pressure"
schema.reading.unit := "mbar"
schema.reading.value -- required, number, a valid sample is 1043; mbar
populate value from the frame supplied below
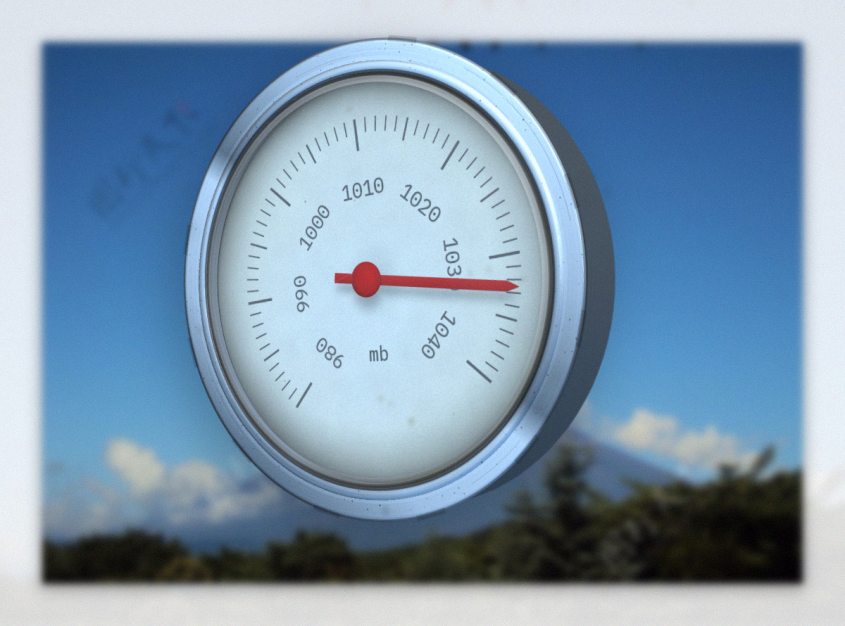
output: 1032.5; mbar
